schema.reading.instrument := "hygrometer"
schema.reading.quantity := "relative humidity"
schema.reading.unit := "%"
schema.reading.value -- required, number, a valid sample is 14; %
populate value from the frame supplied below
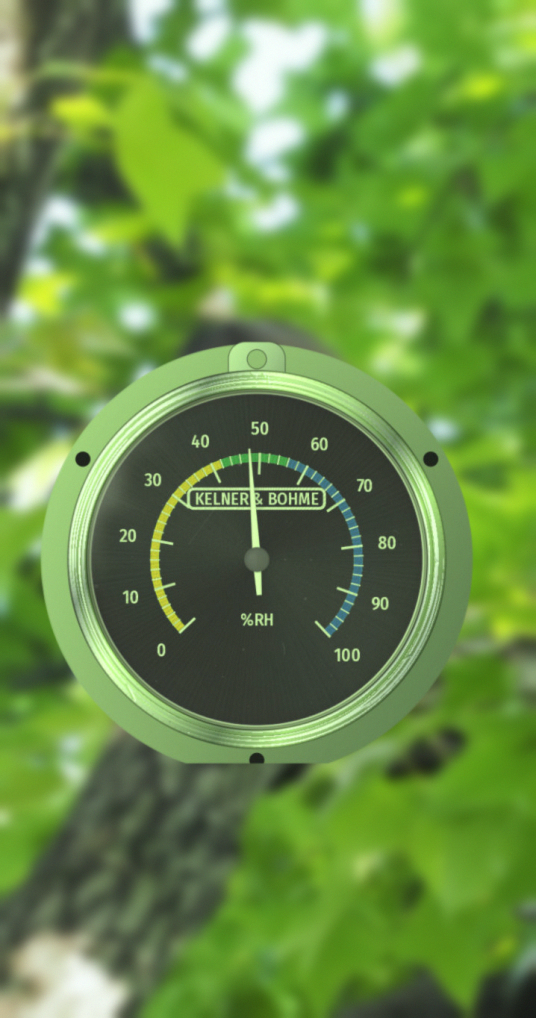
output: 48; %
